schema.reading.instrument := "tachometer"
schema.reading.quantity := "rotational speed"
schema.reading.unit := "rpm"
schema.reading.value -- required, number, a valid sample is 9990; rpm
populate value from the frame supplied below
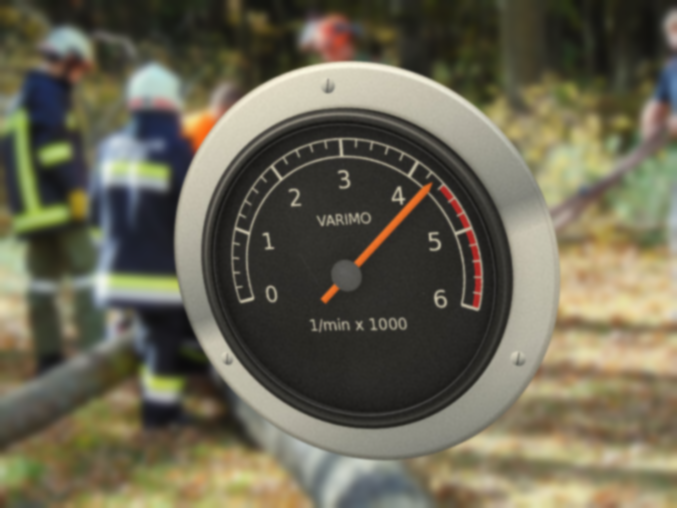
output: 4300; rpm
